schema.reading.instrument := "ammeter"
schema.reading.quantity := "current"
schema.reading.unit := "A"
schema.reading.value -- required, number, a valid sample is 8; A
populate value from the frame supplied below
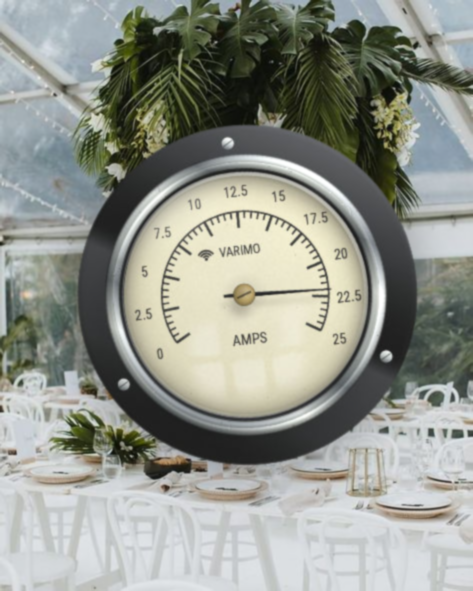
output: 22; A
